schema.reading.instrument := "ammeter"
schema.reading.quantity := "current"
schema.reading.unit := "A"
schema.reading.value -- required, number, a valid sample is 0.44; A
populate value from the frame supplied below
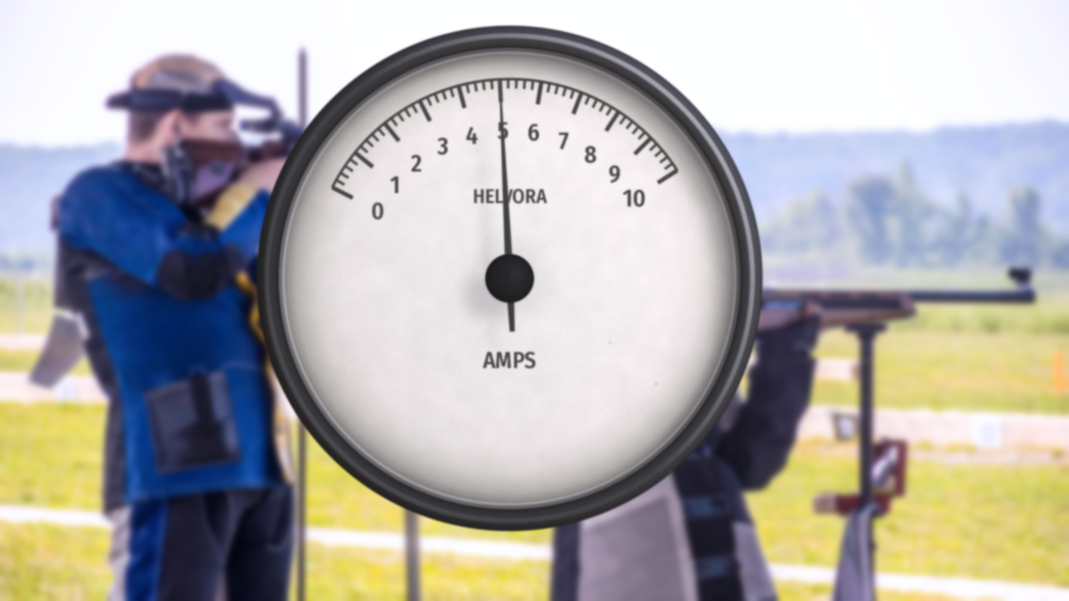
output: 5; A
